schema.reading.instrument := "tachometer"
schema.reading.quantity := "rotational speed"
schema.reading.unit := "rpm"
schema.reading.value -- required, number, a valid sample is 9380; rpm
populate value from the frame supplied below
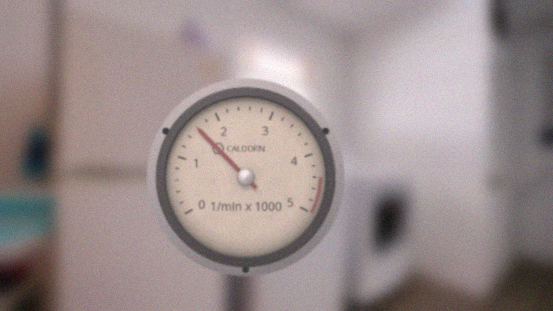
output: 1600; rpm
